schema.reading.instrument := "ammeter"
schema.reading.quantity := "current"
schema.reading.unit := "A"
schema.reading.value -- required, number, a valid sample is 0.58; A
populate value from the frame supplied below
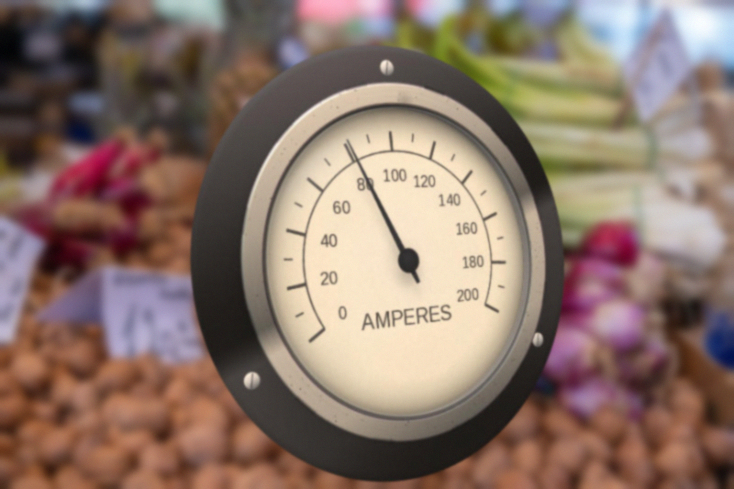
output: 80; A
